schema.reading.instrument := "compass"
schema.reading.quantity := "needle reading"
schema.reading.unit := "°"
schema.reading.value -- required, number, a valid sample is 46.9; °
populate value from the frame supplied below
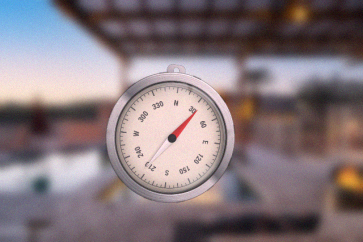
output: 35; °
